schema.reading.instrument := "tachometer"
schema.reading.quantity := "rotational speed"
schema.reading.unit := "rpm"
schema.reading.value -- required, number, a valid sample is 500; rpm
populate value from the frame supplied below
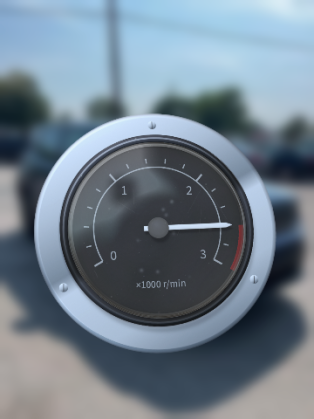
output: 2600; rpm
